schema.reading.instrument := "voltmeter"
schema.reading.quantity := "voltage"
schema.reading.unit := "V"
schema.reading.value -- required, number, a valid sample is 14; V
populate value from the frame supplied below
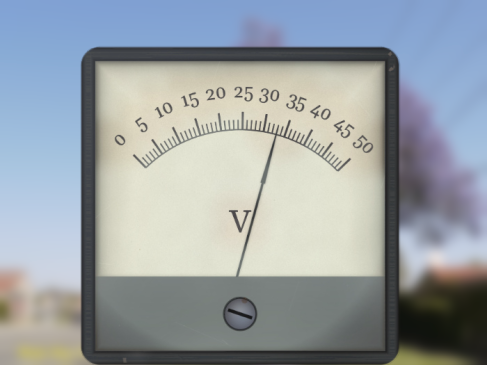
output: 33; V
